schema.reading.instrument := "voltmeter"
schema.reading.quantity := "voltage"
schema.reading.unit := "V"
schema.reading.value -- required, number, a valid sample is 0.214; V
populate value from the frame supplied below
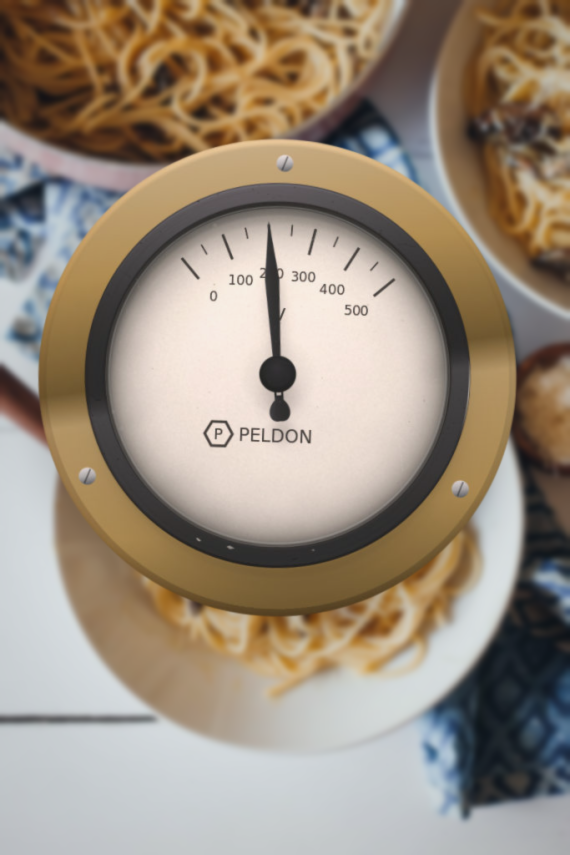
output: 200; V
